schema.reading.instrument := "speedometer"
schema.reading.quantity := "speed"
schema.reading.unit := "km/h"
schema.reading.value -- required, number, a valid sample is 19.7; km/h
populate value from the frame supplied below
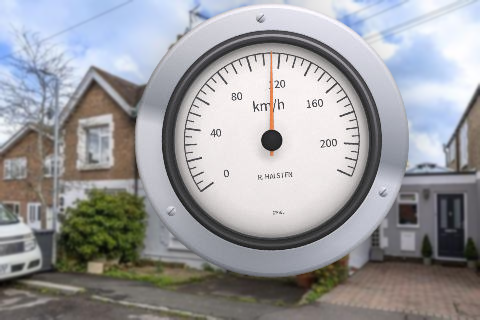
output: 115; km/h
